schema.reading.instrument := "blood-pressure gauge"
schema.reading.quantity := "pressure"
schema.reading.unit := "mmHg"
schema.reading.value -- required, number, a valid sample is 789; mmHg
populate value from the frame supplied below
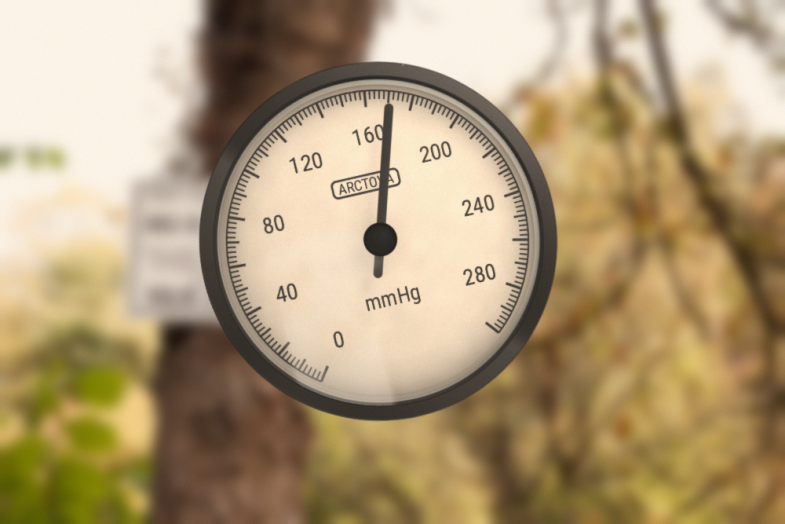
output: 170; mmHg
